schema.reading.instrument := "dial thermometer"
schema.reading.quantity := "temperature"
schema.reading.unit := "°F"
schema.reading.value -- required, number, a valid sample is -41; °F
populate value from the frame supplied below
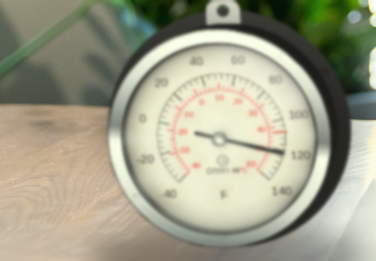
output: 120; °F
